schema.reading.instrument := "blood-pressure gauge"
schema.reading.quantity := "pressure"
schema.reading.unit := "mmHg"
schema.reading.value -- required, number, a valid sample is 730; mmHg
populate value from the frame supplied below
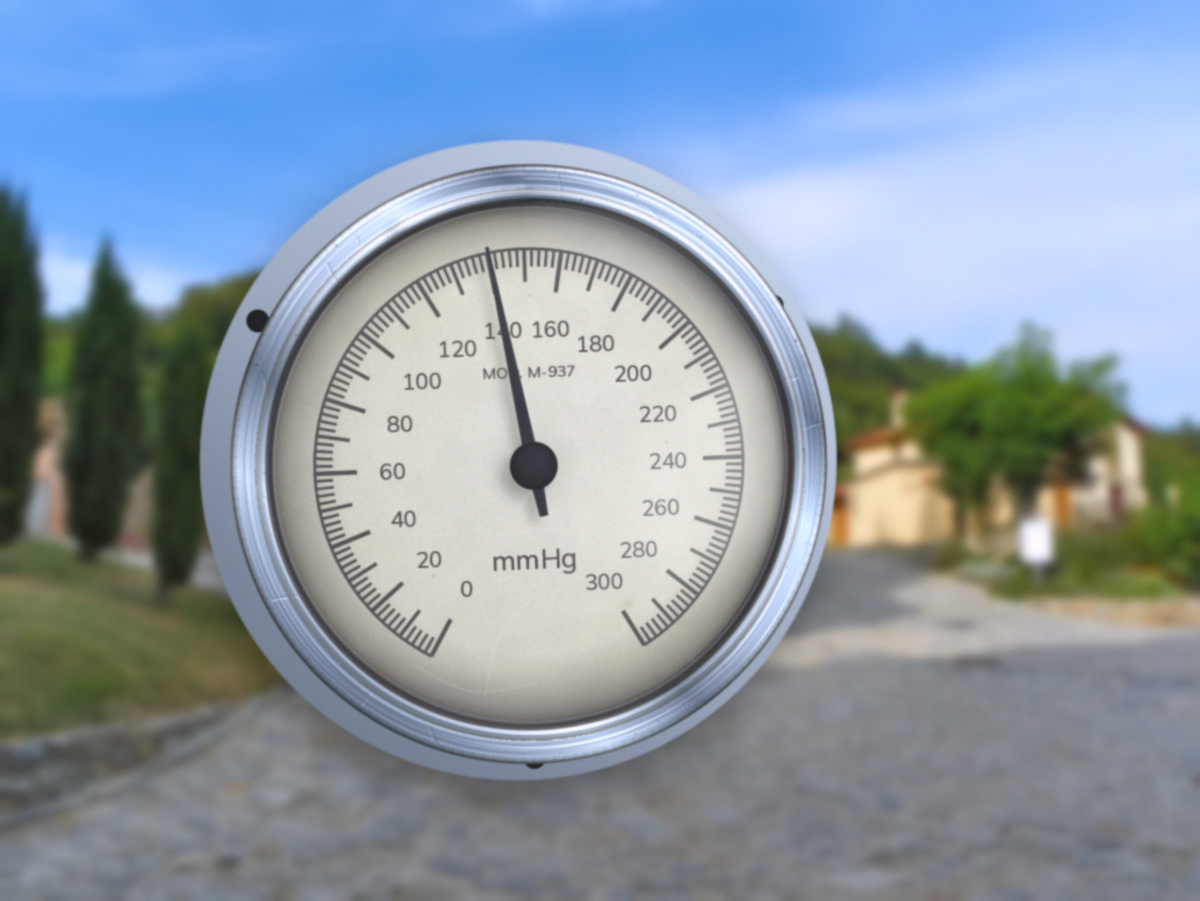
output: 140; mmHg
